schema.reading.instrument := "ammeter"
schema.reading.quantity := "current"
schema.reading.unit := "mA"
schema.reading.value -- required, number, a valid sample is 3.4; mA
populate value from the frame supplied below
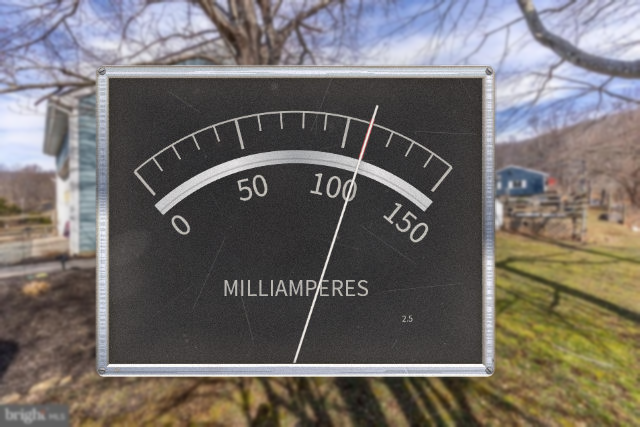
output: 110; mA
